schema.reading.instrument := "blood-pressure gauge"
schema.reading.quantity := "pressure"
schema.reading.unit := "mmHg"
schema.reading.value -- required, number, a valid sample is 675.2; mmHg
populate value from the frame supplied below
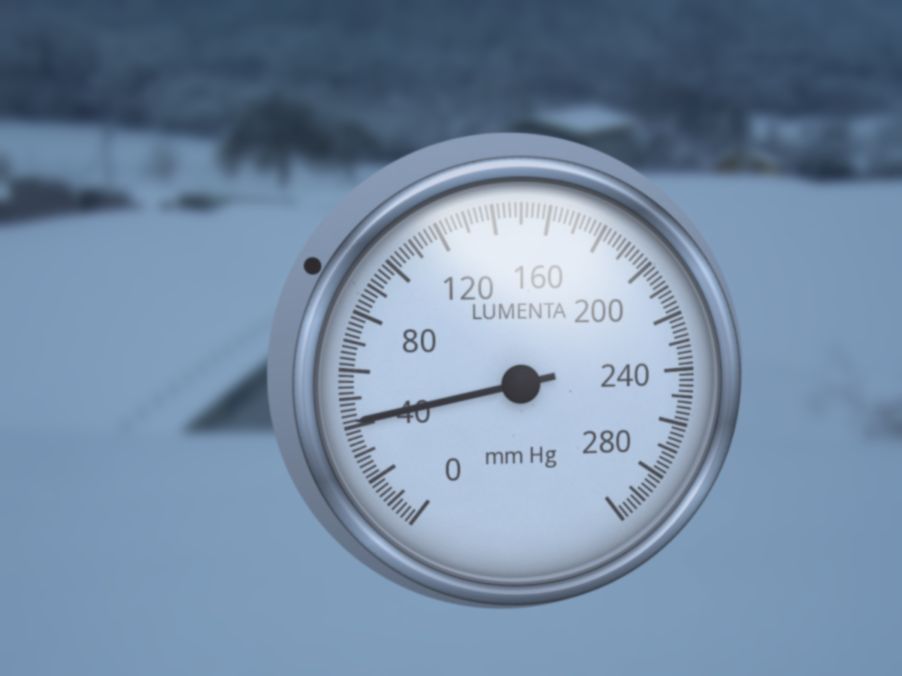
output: 42; mmHg
